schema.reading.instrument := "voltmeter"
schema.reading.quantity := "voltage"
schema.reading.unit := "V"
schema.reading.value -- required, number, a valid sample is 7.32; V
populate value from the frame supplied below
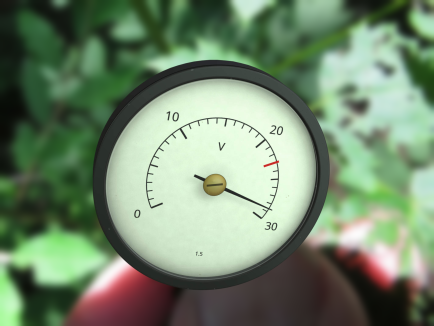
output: 28.5; V
